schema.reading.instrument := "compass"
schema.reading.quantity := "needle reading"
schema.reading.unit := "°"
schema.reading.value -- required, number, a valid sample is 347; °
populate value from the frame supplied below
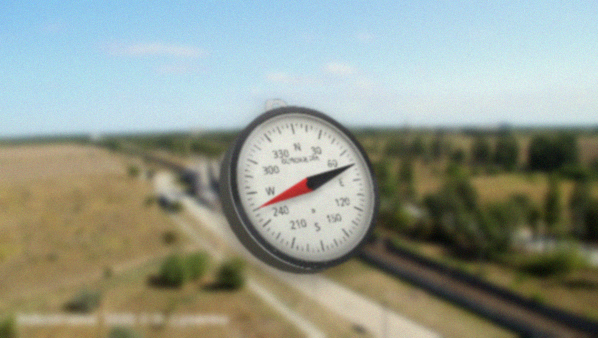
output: 255; °
